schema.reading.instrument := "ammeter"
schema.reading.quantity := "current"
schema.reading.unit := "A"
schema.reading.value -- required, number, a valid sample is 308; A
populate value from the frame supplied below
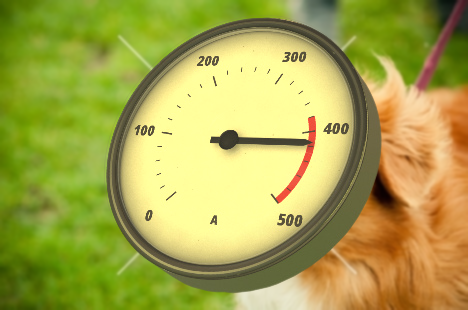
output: 420; A
